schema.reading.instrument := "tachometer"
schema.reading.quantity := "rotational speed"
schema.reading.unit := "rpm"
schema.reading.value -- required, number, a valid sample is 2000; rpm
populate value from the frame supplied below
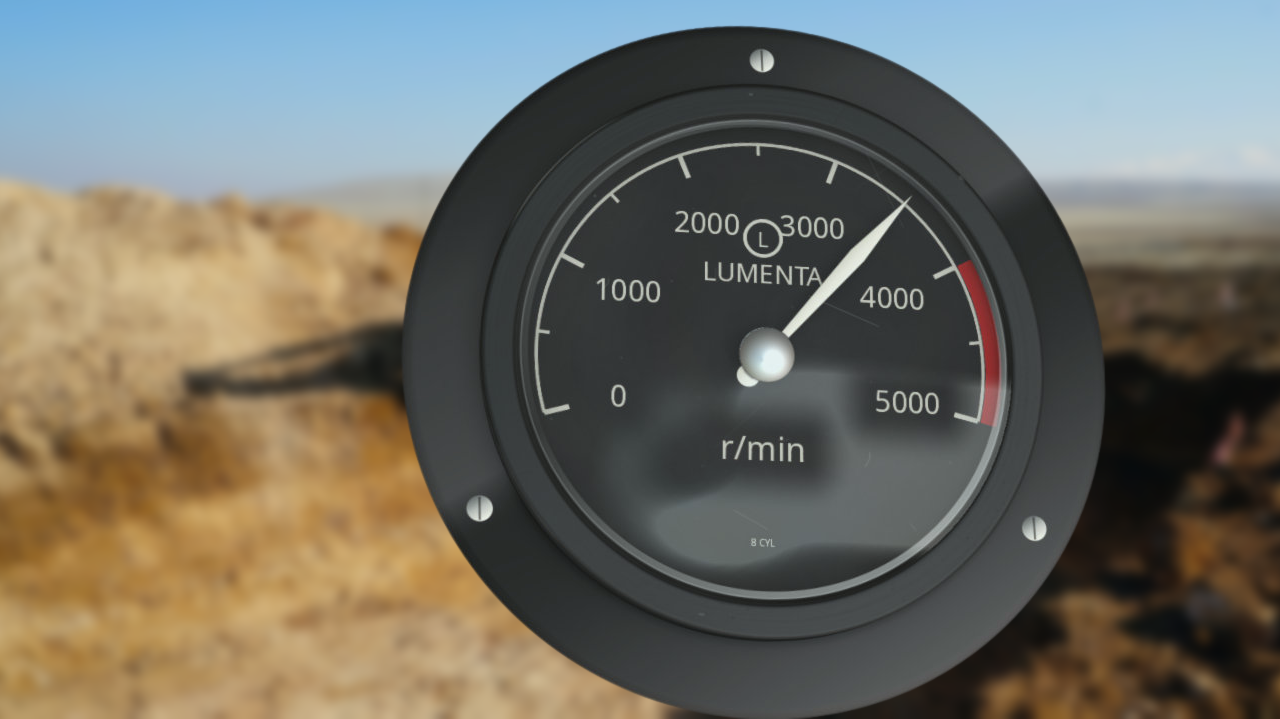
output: 3500; rpm
